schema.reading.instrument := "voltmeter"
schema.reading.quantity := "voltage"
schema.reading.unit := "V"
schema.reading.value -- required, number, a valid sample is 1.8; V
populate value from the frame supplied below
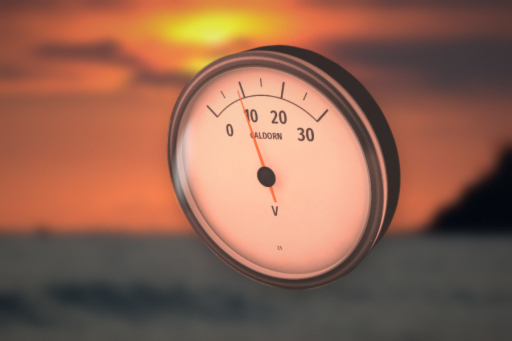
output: 10; V
